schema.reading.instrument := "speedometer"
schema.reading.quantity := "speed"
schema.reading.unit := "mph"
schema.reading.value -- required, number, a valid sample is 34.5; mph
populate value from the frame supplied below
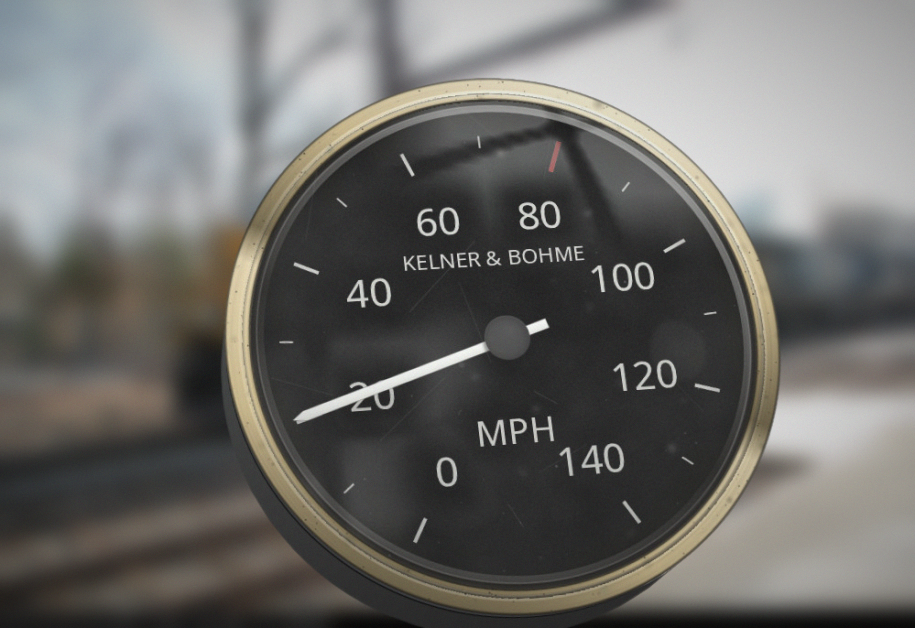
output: 20; mph
